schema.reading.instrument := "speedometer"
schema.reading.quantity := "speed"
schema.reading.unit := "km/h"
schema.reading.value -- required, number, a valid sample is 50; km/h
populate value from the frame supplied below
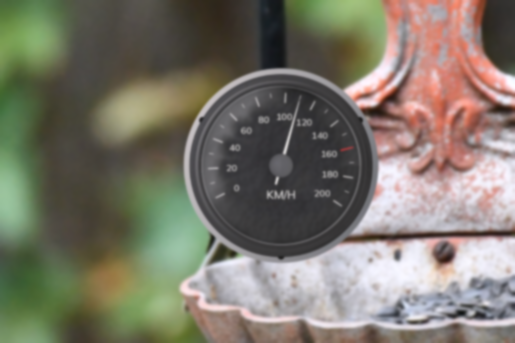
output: 110; km/h
